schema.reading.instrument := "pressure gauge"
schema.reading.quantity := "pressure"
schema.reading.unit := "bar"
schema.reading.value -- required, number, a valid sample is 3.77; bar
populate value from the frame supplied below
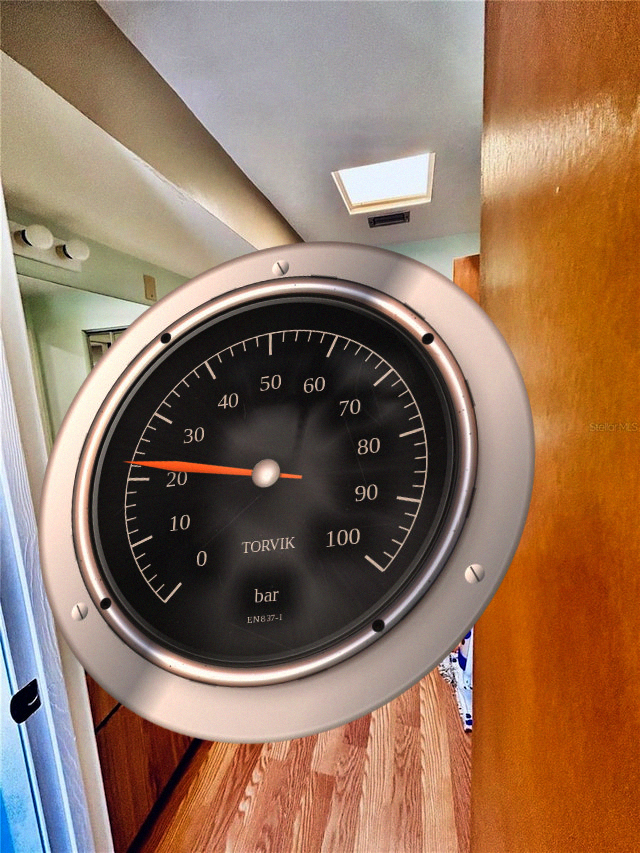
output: 22; bar
